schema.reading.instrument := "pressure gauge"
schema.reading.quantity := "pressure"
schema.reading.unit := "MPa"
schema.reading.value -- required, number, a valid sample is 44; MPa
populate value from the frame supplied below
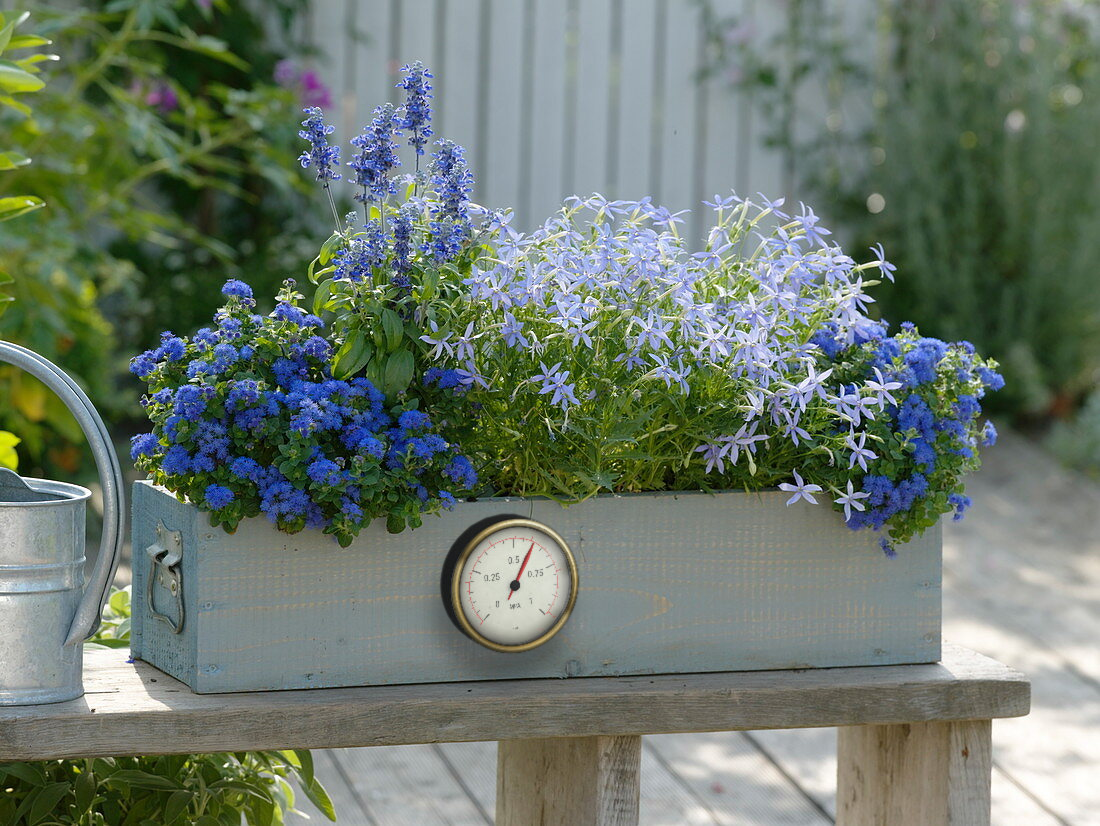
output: 0.6; MPa
